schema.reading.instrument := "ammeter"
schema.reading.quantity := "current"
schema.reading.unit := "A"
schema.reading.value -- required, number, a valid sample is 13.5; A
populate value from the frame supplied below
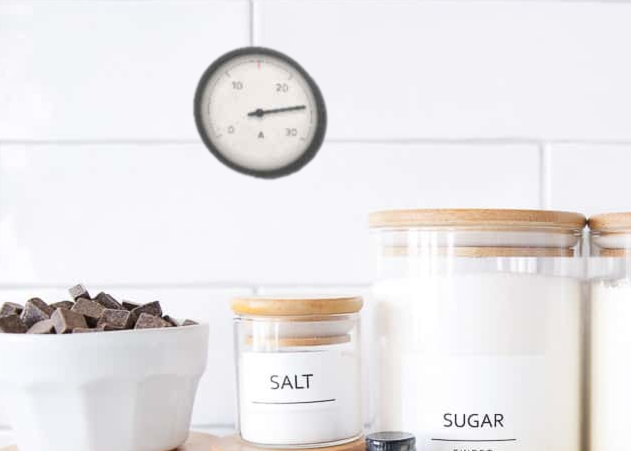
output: 25; A
